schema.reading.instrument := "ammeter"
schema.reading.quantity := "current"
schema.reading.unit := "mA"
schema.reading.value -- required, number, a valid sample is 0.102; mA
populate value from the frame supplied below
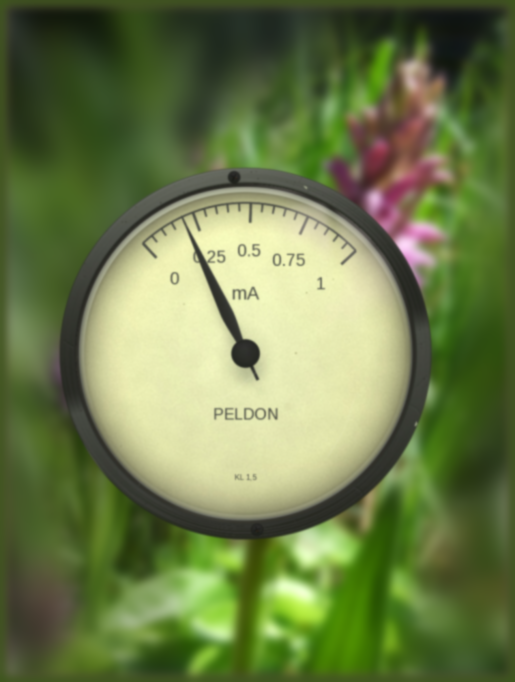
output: 0.2; mA
